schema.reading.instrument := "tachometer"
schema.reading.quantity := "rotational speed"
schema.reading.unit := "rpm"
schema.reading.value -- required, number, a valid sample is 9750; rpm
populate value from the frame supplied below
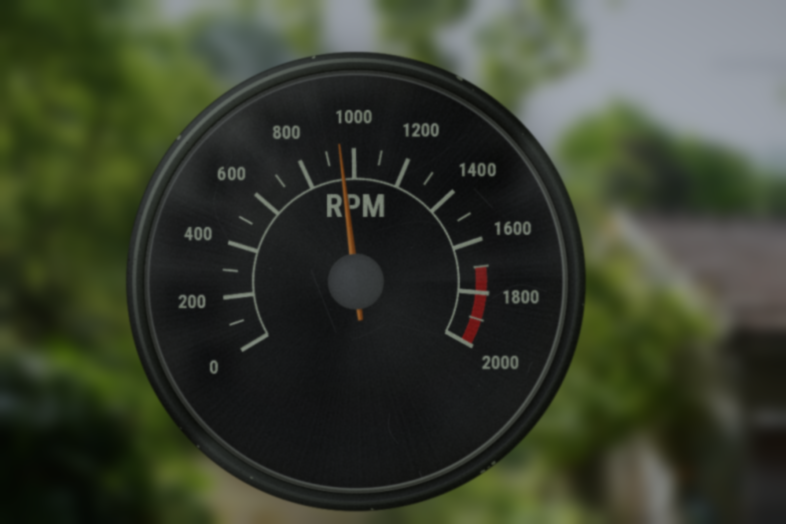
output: 950; rpm
